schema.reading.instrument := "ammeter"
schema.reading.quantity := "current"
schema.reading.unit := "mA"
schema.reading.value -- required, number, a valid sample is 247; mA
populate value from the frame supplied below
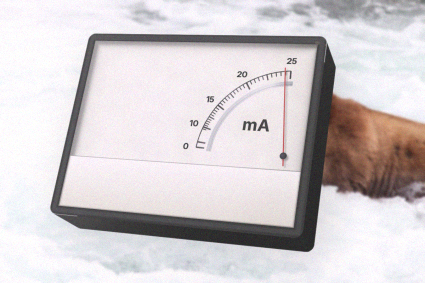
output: 24.5; mA
